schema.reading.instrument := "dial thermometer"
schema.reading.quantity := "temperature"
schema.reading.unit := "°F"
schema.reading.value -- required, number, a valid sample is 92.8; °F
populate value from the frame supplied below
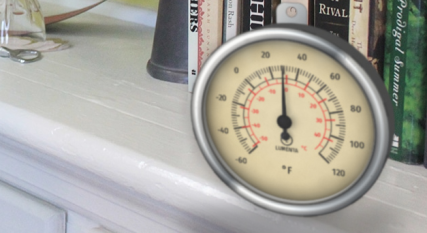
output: 30; °F
